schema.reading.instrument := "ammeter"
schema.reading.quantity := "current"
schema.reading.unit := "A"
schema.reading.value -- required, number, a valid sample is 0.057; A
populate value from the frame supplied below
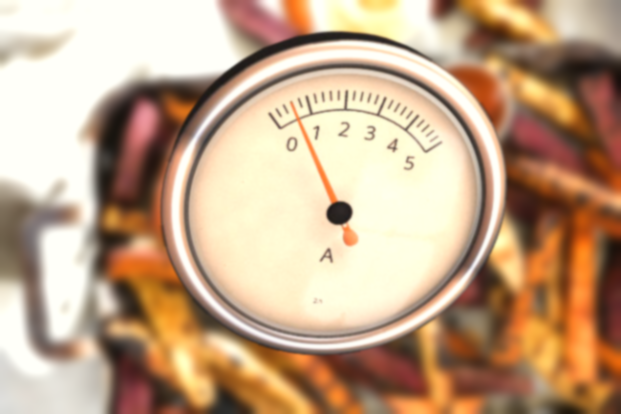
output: 0.6; A
